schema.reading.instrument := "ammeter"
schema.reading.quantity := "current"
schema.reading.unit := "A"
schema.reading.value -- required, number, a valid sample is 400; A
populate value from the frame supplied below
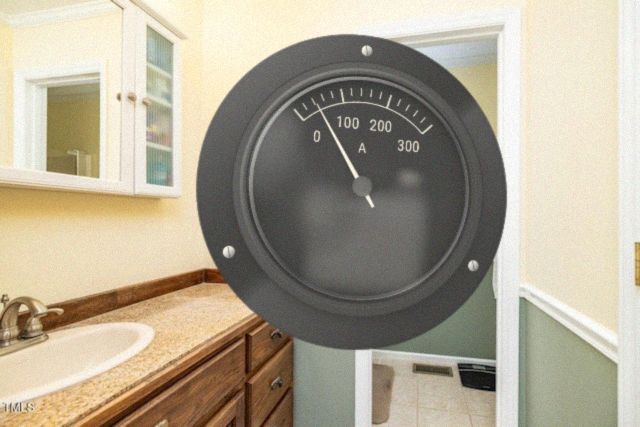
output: 40; A
